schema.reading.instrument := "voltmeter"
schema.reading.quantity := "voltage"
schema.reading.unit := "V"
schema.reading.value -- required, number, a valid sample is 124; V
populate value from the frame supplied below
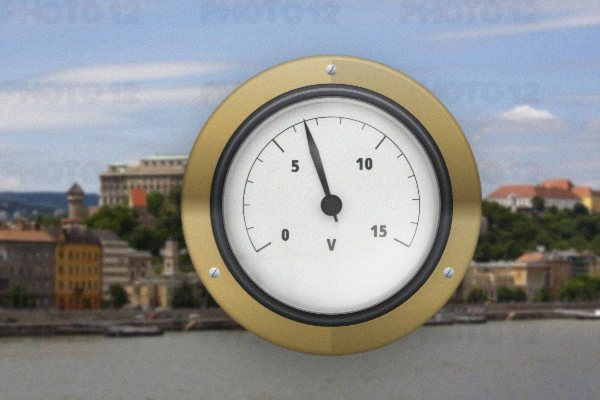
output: 6.5; V
